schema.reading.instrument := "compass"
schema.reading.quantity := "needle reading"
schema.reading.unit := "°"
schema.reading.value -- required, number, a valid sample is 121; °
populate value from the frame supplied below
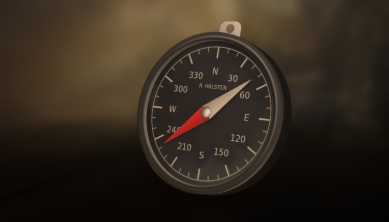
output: 230; °
